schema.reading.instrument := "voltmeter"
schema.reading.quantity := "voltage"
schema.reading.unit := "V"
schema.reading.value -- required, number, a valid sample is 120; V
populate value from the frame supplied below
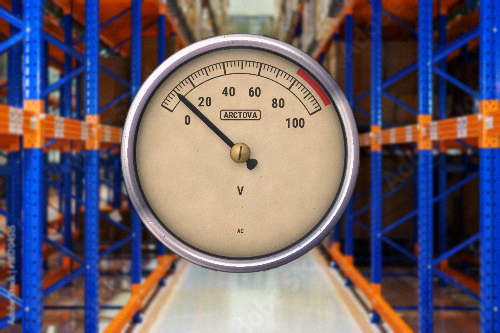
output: 10; V
